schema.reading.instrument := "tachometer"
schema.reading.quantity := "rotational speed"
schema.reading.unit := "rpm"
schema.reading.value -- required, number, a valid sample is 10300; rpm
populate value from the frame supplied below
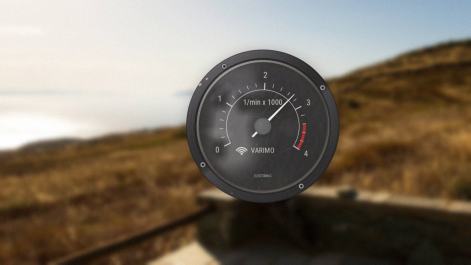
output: 2700; rpm
